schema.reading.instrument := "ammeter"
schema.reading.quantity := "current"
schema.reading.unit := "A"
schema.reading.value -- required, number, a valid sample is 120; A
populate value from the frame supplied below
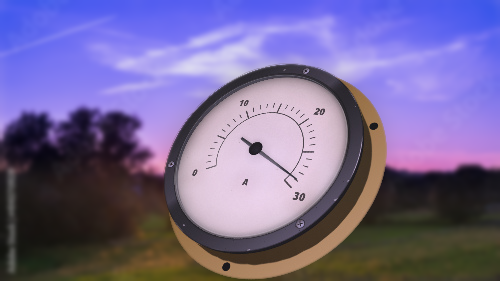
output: 29; A
